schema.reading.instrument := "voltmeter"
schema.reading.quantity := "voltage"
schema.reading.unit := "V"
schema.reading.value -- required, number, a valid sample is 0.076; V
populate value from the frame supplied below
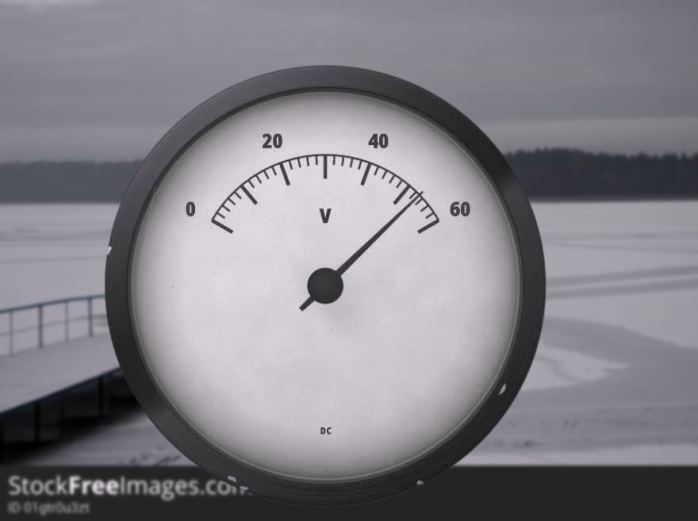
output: 53; V
